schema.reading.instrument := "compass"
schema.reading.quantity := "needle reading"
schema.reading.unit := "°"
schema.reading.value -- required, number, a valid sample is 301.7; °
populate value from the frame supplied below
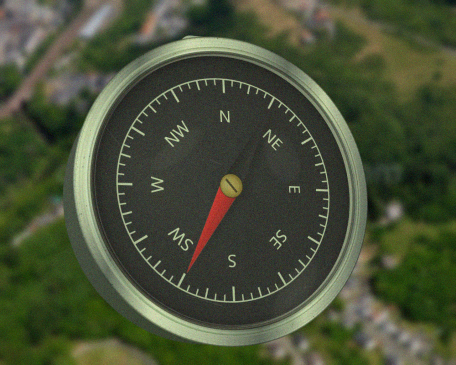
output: 210; °
